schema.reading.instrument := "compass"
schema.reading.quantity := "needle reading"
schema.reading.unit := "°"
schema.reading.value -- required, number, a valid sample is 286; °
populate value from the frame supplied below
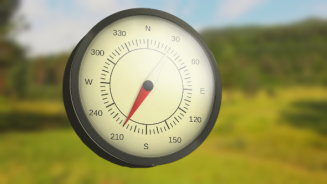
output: 210; °
